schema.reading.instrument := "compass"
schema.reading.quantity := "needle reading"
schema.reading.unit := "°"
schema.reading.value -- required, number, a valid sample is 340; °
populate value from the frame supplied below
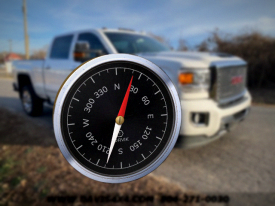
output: 20; °
